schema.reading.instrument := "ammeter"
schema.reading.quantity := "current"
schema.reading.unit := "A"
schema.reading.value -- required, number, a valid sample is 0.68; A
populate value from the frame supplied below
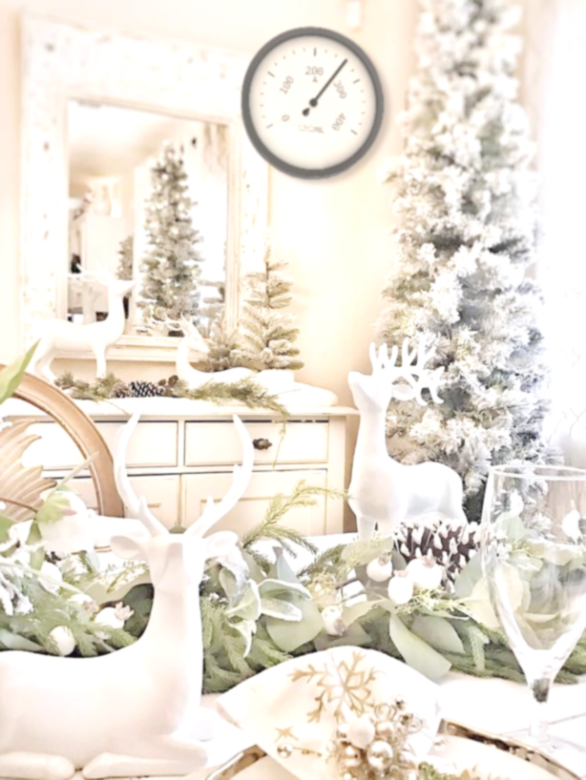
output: 260; A
